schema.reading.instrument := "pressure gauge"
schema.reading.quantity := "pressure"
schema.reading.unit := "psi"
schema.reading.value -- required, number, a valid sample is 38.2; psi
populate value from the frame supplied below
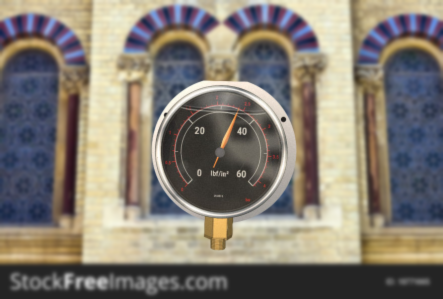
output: 35; psi
